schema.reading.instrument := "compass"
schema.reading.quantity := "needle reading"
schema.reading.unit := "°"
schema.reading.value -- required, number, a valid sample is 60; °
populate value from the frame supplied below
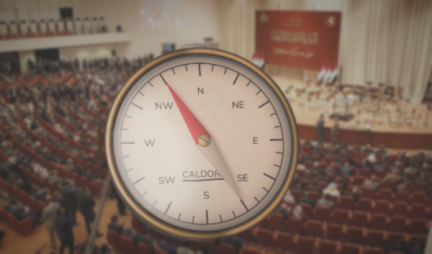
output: 330; °
